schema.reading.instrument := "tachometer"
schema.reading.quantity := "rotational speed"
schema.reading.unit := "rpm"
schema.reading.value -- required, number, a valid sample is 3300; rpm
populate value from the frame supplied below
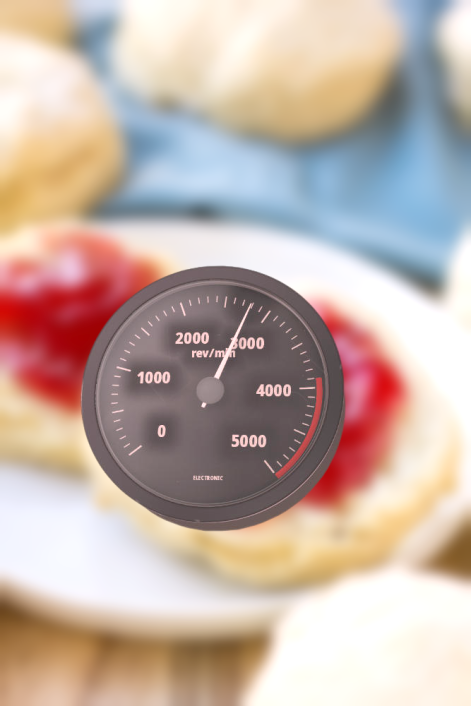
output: 2800; rpm
